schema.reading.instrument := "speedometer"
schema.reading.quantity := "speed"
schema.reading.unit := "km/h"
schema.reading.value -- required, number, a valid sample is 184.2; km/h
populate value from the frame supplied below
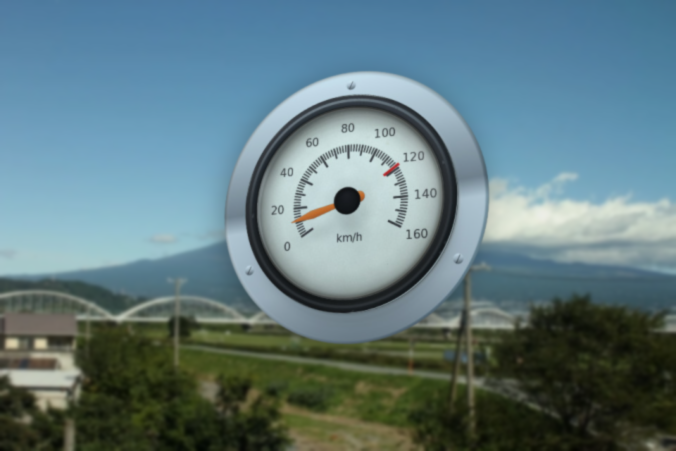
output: 10; km/h
